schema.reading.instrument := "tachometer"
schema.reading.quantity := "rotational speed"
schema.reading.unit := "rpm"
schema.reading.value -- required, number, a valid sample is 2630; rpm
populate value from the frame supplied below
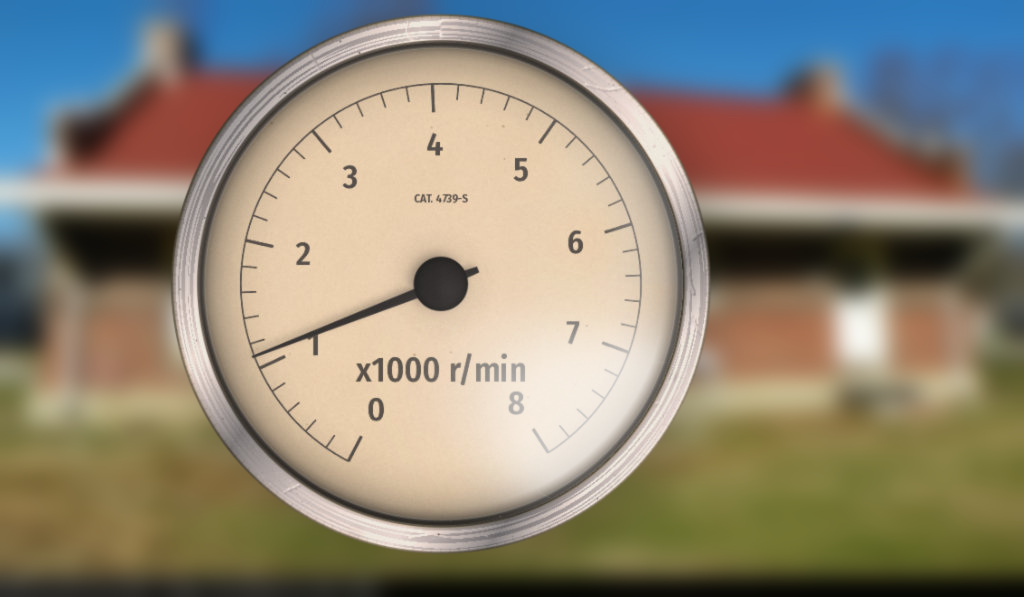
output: 1100; rpm
